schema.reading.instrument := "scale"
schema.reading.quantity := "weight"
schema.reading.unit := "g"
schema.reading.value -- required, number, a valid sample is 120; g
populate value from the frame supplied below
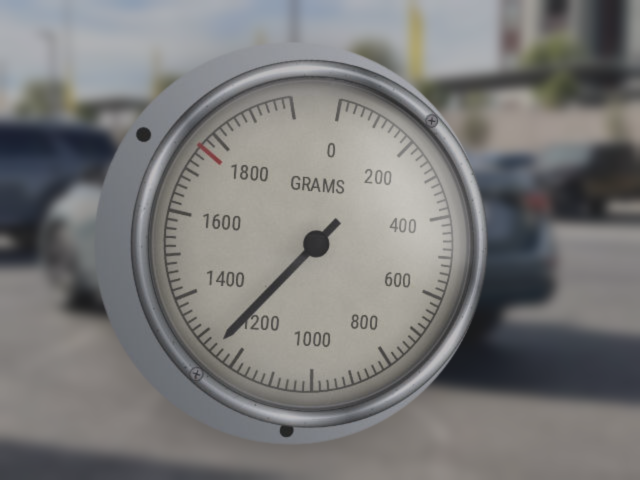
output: 1260; g
